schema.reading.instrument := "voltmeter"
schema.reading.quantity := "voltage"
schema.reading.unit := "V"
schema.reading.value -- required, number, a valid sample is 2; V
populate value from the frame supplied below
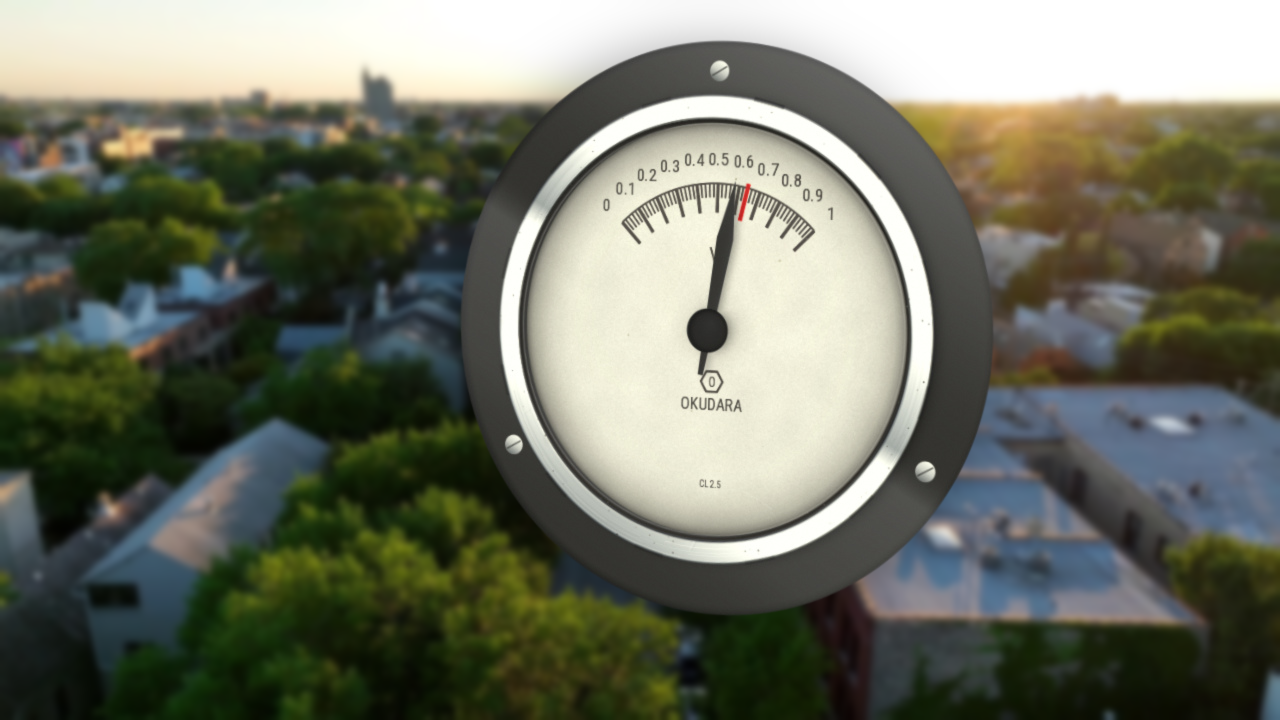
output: 0.6; V
